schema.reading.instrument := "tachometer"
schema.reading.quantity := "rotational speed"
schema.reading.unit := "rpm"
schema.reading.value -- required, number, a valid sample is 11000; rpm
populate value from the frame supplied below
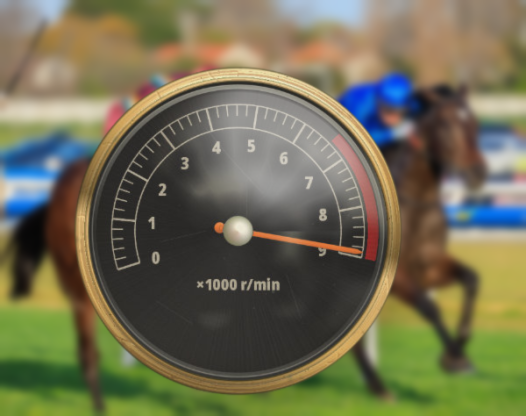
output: 8900; rpm
